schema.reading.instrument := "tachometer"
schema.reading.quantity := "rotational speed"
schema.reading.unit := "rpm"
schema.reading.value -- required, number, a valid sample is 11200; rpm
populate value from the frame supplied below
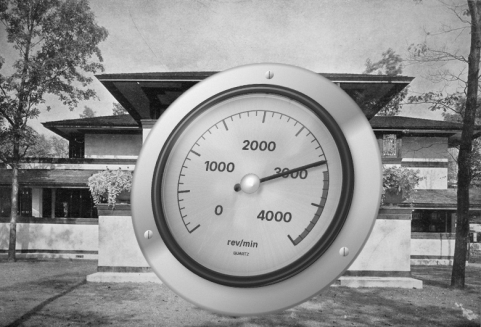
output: 3000; rpm
